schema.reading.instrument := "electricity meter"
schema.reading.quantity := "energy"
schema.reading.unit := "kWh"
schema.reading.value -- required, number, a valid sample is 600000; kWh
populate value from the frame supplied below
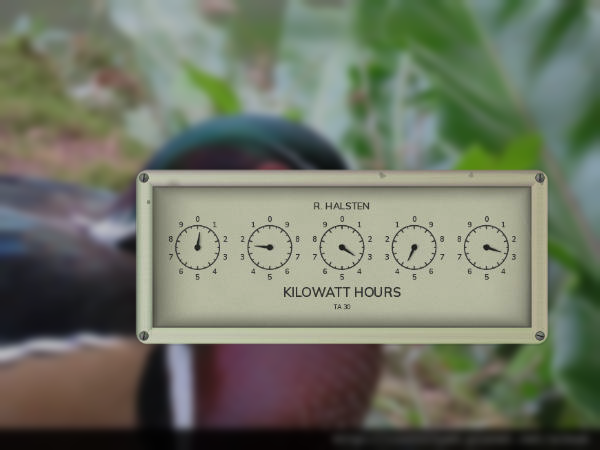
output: 2343; kWh
